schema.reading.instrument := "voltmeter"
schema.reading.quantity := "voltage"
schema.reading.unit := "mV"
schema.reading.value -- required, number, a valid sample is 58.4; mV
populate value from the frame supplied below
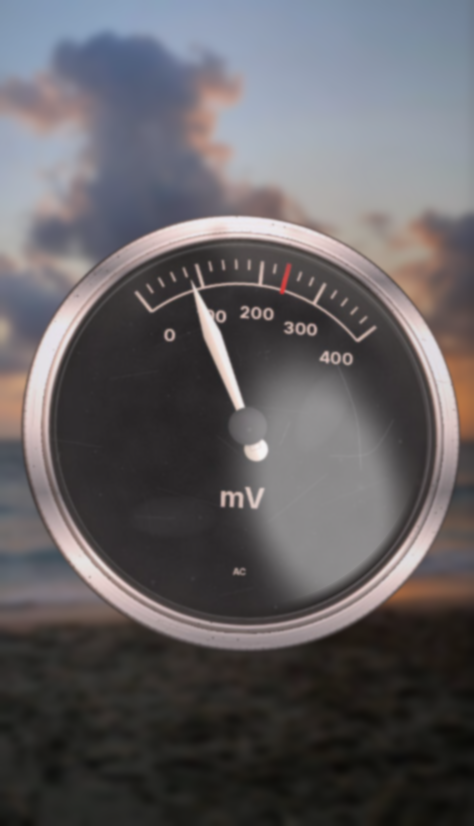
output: 80; mV
